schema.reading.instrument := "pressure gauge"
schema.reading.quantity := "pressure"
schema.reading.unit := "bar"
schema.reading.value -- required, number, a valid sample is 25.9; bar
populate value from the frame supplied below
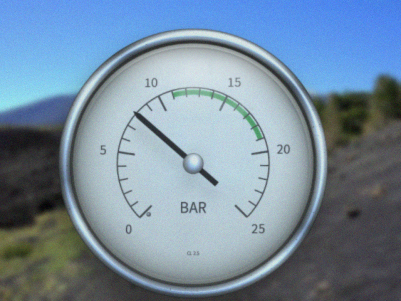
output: 8; bar
